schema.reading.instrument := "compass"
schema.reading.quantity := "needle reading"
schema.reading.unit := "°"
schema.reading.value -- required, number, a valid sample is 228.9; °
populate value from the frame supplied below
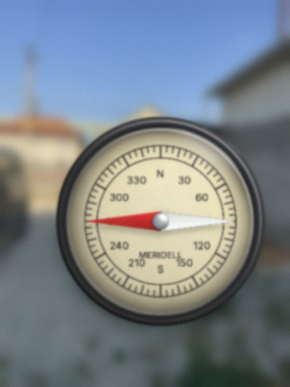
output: 270; °
